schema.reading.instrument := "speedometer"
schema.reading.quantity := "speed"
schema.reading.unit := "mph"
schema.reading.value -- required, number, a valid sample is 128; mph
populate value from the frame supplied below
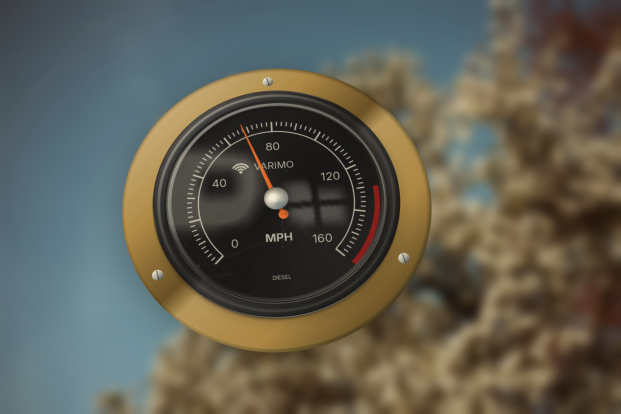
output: 68; mph
